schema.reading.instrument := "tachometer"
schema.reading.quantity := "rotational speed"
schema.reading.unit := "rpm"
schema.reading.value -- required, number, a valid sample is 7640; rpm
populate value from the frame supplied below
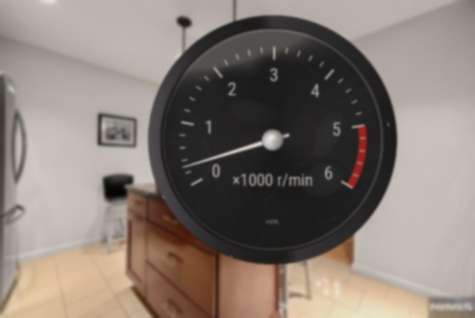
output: 300; rpm
